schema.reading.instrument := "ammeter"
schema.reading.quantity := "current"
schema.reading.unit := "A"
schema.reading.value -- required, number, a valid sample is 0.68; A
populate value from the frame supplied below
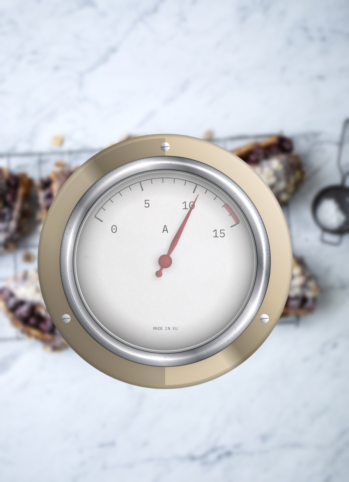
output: 10.5; A
